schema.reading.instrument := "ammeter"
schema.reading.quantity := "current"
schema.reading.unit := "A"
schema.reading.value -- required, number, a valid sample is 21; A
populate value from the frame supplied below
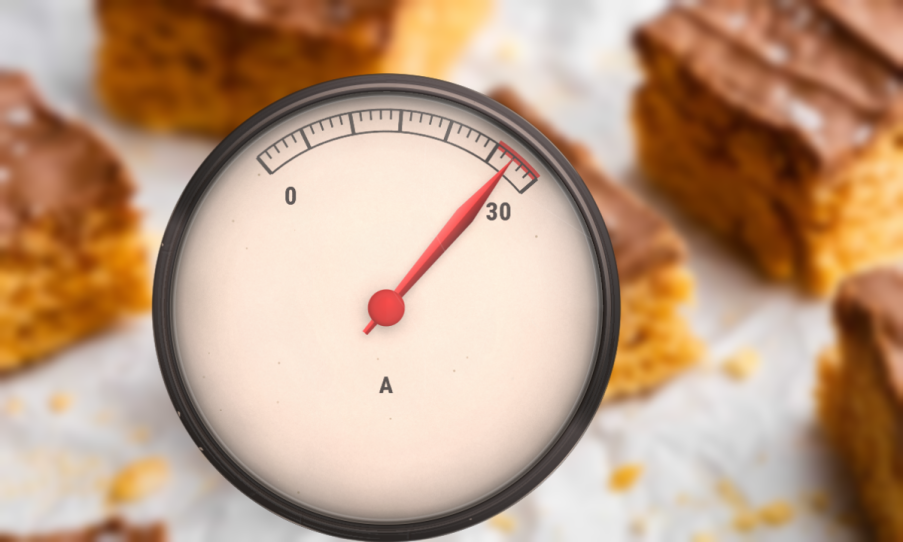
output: 27; A
